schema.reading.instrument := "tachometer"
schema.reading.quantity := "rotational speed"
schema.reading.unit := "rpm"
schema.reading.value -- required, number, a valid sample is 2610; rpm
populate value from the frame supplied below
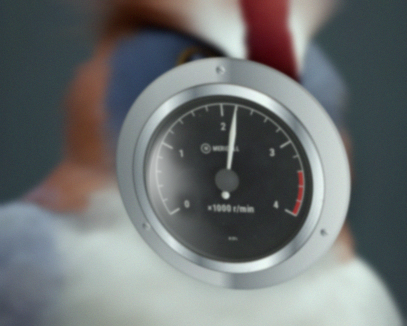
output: 2200; rpm
